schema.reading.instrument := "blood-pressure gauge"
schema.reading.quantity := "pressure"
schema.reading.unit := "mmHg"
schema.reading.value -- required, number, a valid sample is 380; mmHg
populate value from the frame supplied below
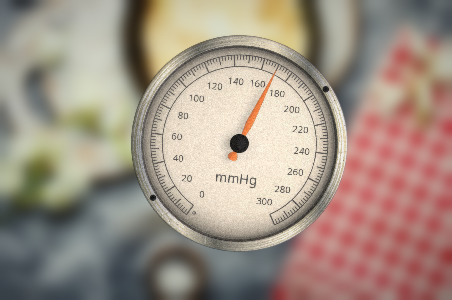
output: 170; mmHg
